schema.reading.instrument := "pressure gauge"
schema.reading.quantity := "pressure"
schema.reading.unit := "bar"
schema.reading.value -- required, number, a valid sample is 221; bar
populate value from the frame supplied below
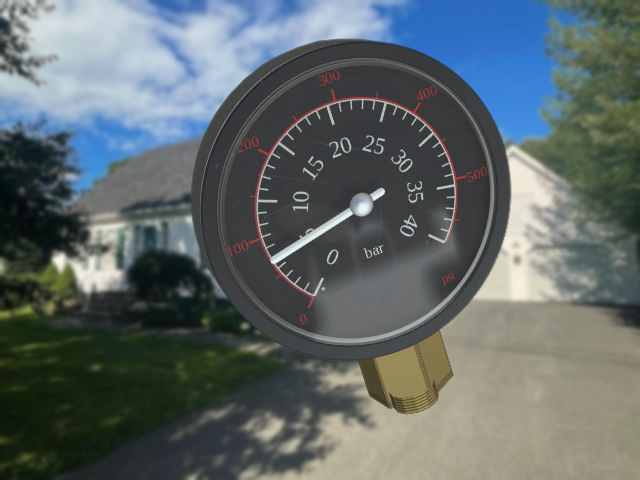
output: 5; bar
